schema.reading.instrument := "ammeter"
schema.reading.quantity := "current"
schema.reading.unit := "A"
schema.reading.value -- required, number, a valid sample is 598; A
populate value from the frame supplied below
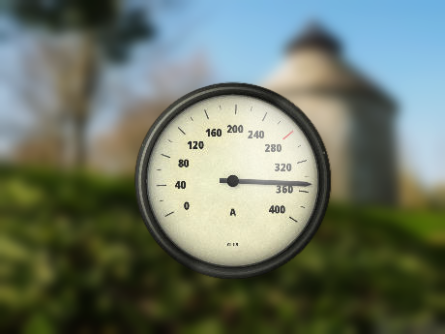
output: 350; A
